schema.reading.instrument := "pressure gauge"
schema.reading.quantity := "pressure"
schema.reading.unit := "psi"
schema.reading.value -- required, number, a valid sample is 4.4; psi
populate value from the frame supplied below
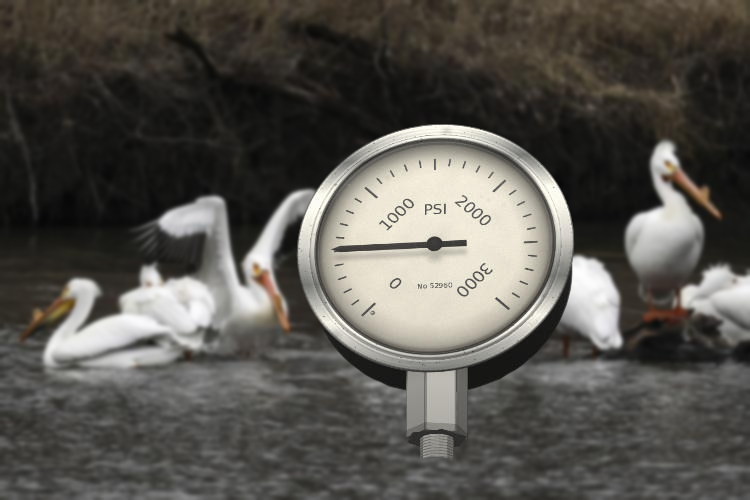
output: 500; psi
